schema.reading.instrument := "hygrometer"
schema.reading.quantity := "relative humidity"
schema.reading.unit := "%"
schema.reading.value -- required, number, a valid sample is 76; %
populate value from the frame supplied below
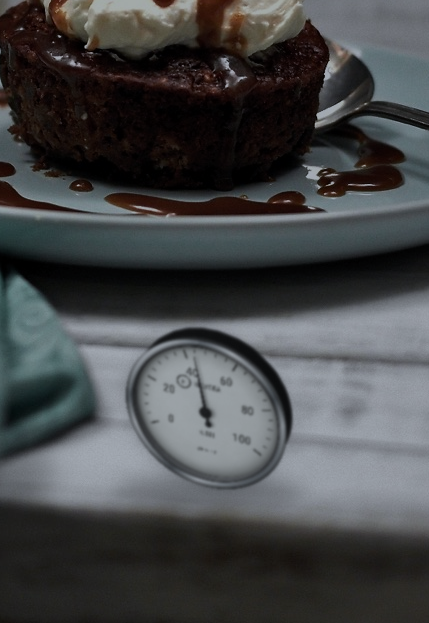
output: 44; %
